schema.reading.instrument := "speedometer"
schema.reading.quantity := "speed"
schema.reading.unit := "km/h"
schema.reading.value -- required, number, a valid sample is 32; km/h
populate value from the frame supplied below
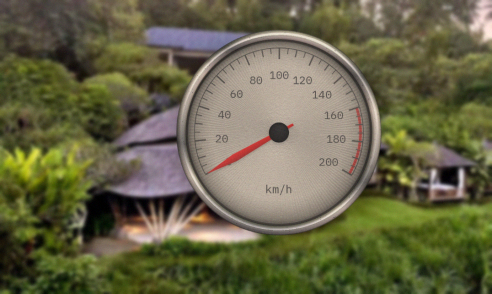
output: 0; km/h
